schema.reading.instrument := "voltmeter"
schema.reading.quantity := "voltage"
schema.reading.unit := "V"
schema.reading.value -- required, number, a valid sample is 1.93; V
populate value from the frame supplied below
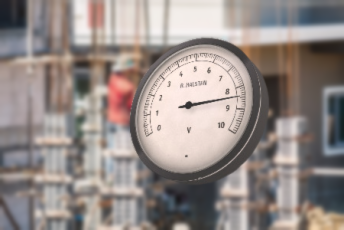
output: 8.5; V
